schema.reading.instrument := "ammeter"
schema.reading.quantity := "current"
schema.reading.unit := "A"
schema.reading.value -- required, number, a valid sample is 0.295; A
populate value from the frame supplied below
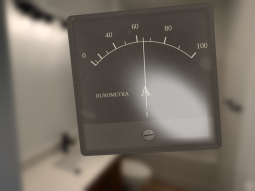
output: 65; A
